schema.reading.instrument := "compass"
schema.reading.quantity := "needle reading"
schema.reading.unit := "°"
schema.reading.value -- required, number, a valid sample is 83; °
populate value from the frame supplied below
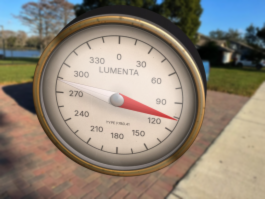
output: 105; °
